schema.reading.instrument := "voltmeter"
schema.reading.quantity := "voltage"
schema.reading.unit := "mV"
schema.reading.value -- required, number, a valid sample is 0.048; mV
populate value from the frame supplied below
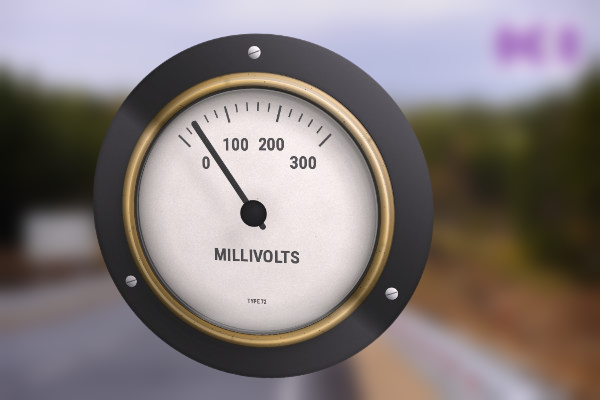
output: 40; mV
